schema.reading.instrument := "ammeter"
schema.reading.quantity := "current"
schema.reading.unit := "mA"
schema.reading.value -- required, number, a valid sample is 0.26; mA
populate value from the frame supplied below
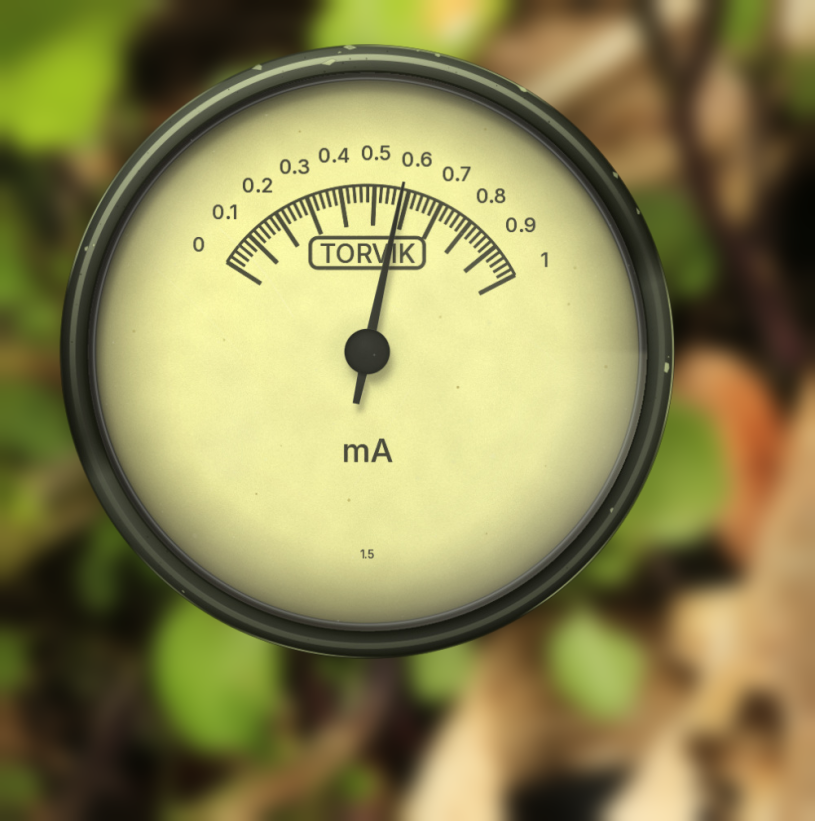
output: 0.58; mA
